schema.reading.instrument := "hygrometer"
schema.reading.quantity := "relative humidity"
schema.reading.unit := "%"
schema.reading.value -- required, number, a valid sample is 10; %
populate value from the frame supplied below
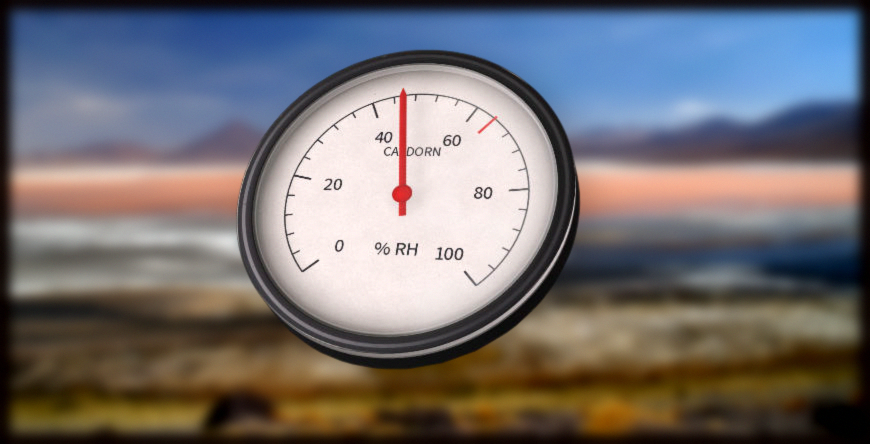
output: 46; %
